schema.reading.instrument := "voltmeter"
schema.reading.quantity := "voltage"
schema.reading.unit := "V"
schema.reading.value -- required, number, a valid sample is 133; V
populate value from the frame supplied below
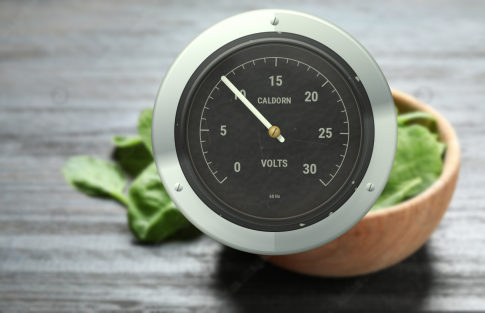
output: 10; V
